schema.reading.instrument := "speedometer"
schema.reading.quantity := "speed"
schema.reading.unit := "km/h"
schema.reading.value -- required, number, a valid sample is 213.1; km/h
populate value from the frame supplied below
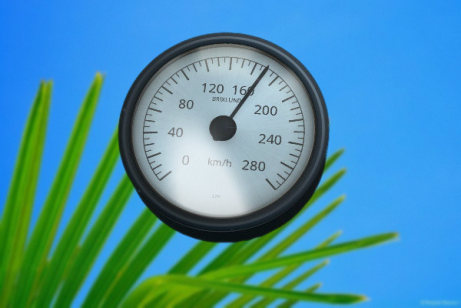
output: 170; km/h
